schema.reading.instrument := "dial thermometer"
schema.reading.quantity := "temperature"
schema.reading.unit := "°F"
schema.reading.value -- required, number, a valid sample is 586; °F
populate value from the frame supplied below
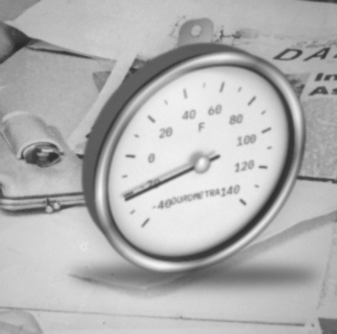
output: -20; °F
